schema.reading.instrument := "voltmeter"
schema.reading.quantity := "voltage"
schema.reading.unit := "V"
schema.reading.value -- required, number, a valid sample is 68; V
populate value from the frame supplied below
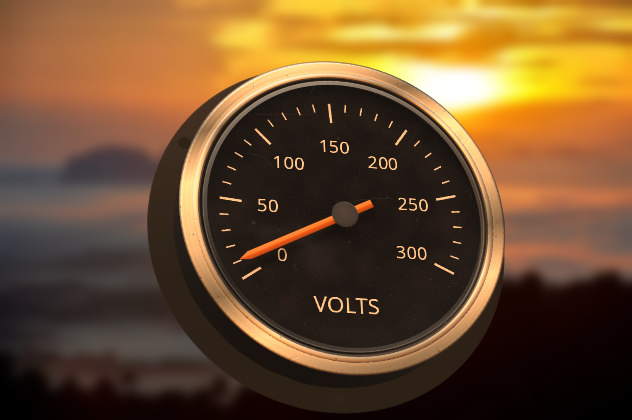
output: 10; V
